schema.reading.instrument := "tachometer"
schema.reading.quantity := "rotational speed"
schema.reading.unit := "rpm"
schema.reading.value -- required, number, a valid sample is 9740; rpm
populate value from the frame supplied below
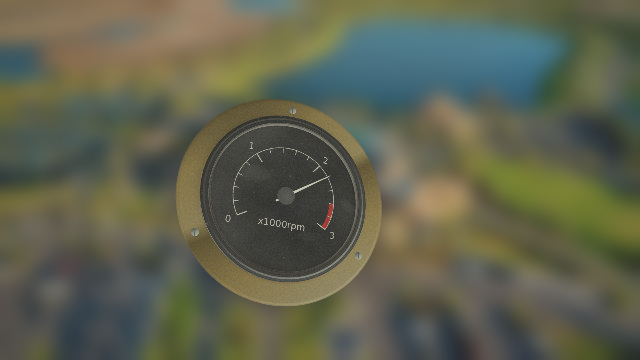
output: 2200; rpm
